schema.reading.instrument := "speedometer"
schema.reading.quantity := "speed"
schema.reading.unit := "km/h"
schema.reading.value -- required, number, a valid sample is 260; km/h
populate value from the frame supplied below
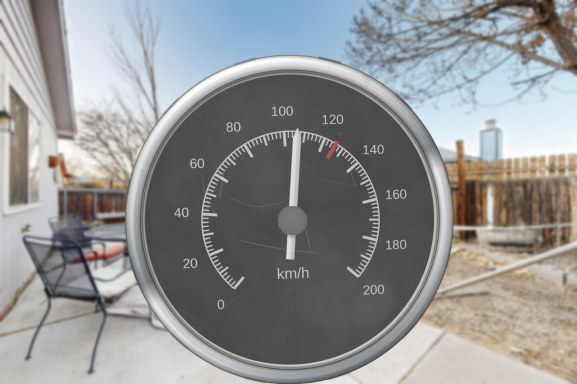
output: 106; km/h
